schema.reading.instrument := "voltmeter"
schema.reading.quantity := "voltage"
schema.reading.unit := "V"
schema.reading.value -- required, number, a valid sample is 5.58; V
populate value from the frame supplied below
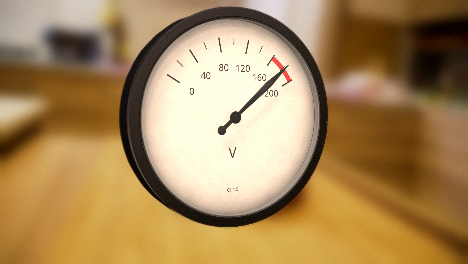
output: 180; V
